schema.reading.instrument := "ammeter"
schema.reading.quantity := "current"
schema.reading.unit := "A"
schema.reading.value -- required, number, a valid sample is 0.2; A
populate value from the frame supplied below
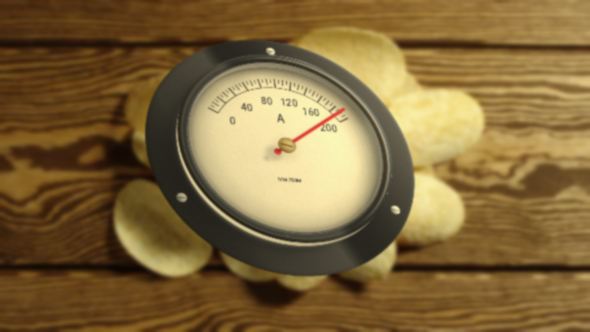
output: 190; A
